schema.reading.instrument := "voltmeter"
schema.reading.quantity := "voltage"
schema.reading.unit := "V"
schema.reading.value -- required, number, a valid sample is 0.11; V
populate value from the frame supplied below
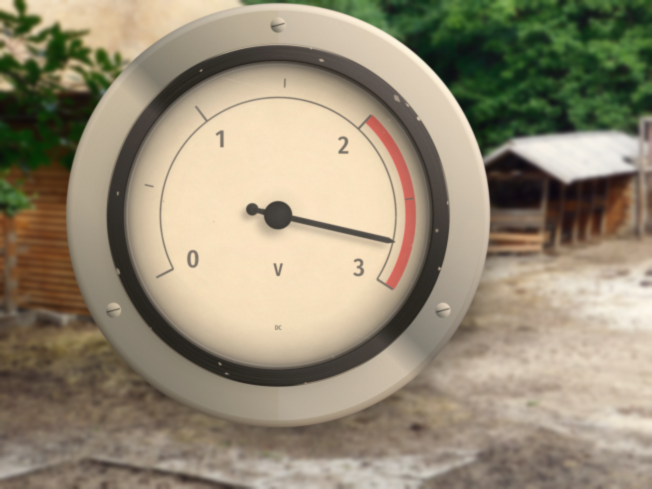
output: 2.75; V
